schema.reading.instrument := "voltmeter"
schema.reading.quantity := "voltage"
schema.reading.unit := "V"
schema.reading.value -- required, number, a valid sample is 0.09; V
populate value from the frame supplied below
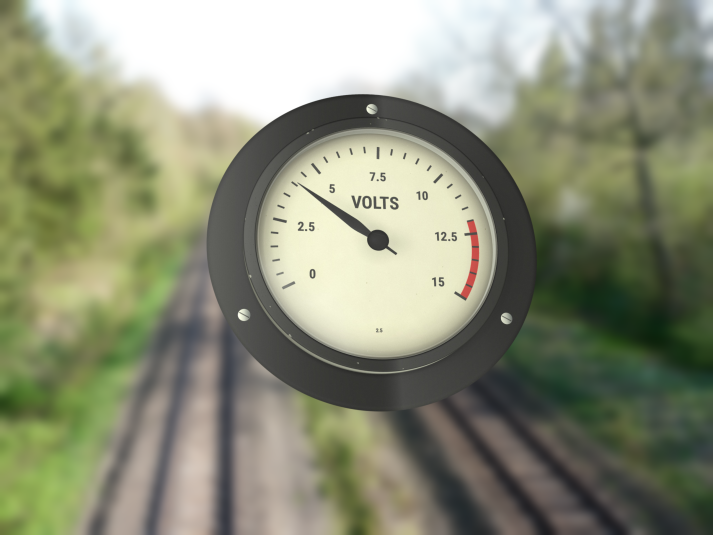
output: 4; V
